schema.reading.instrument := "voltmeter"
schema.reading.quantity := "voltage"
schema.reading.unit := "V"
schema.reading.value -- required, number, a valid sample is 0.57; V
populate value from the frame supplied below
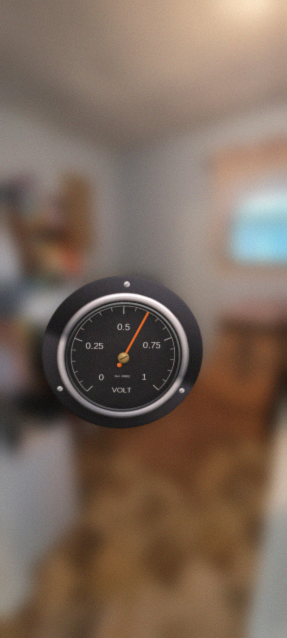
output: 0.6; V
